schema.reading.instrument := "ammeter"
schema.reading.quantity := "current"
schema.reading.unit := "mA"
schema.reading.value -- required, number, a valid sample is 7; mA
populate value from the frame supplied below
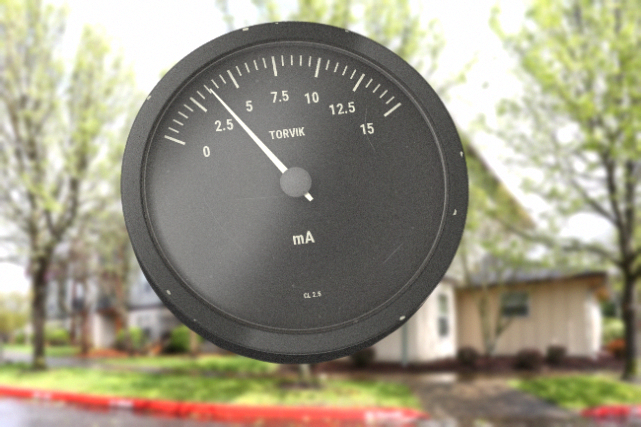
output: 3.5; mA
